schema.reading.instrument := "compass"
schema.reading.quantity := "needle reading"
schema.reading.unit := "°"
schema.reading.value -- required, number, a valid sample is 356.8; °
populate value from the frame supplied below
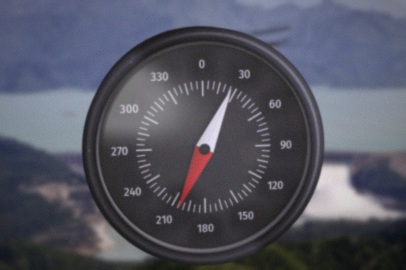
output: 205; °
